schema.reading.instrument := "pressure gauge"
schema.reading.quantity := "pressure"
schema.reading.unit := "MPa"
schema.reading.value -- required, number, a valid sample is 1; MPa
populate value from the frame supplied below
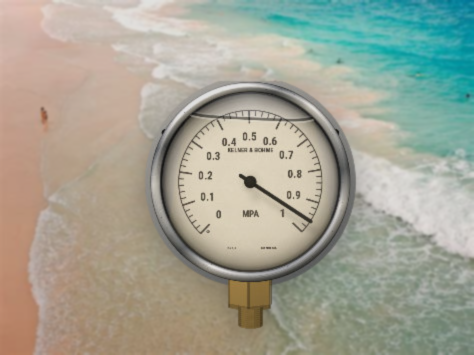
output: 0.96; MPa
